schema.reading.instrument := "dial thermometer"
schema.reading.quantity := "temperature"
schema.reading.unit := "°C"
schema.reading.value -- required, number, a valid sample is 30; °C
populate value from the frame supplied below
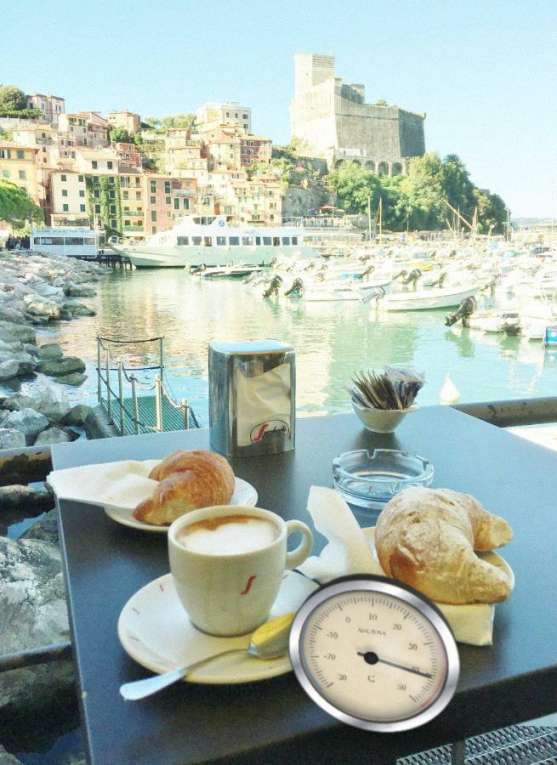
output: 40; °C
